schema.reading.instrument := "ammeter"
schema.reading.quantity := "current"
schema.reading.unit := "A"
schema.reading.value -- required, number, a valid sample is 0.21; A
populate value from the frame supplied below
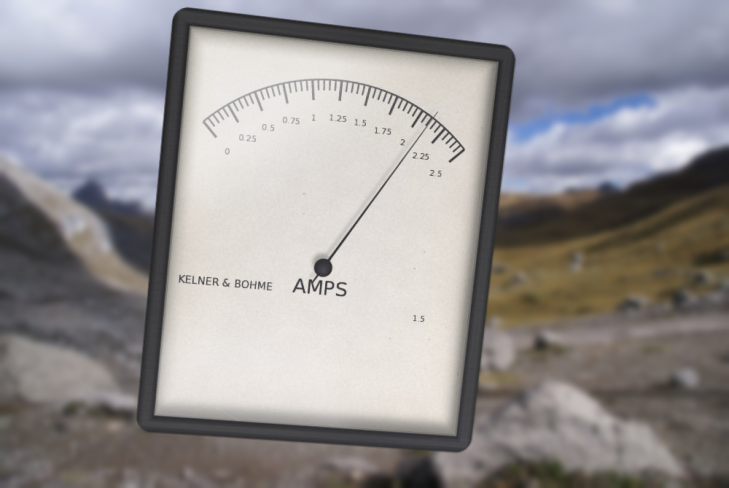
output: 2.1; A
